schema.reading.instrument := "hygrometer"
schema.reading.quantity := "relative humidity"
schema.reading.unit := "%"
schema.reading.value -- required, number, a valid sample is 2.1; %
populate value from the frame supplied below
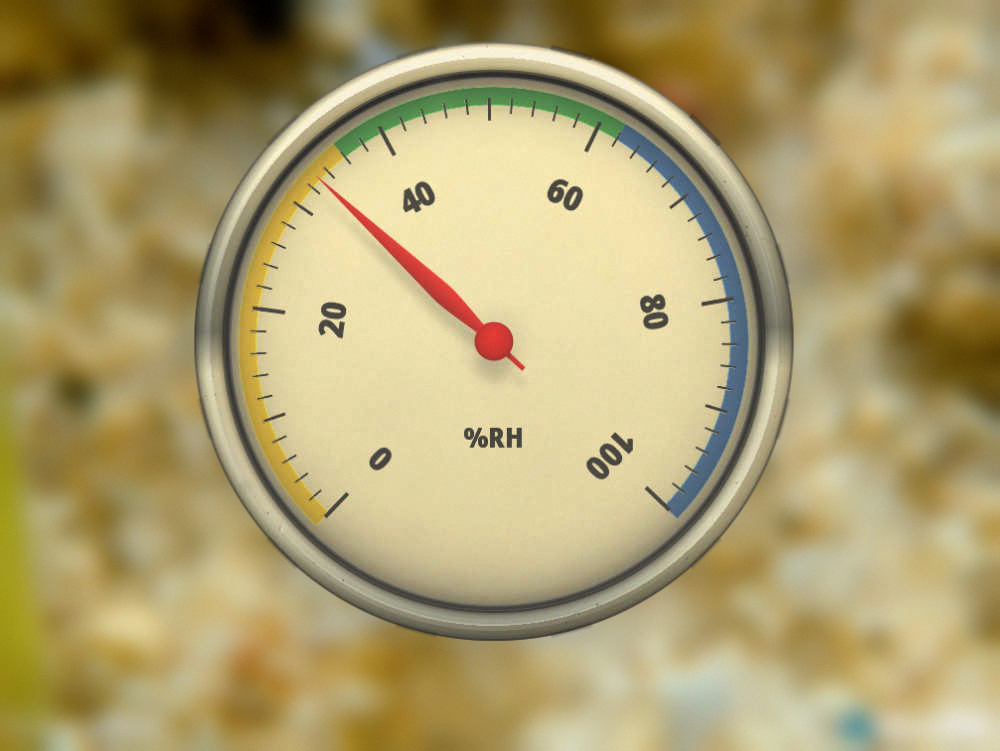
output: 33; %
